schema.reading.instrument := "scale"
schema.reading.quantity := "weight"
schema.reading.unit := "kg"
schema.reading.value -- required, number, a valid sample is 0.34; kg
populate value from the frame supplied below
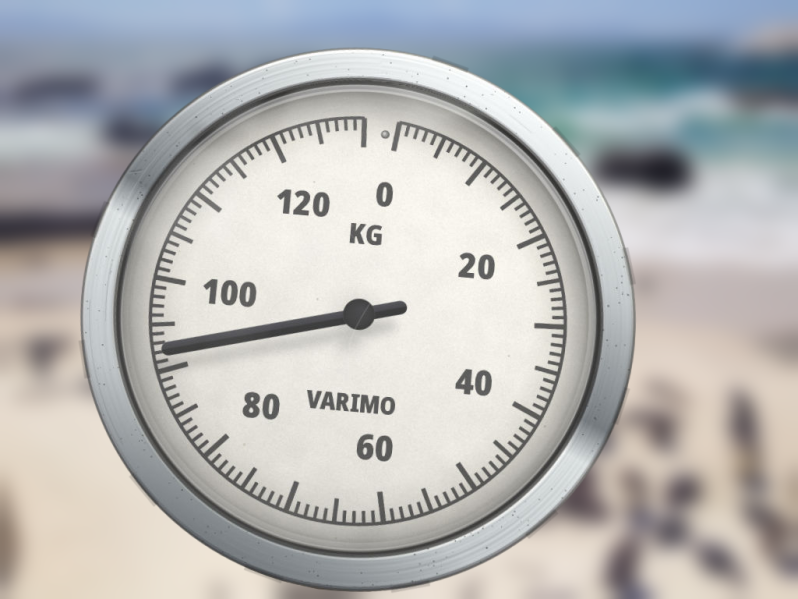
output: 92; kg
